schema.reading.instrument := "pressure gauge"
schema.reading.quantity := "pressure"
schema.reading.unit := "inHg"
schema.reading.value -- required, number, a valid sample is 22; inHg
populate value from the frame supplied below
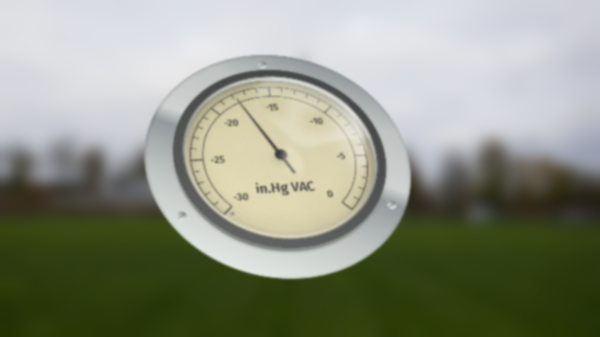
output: -18; inHg
